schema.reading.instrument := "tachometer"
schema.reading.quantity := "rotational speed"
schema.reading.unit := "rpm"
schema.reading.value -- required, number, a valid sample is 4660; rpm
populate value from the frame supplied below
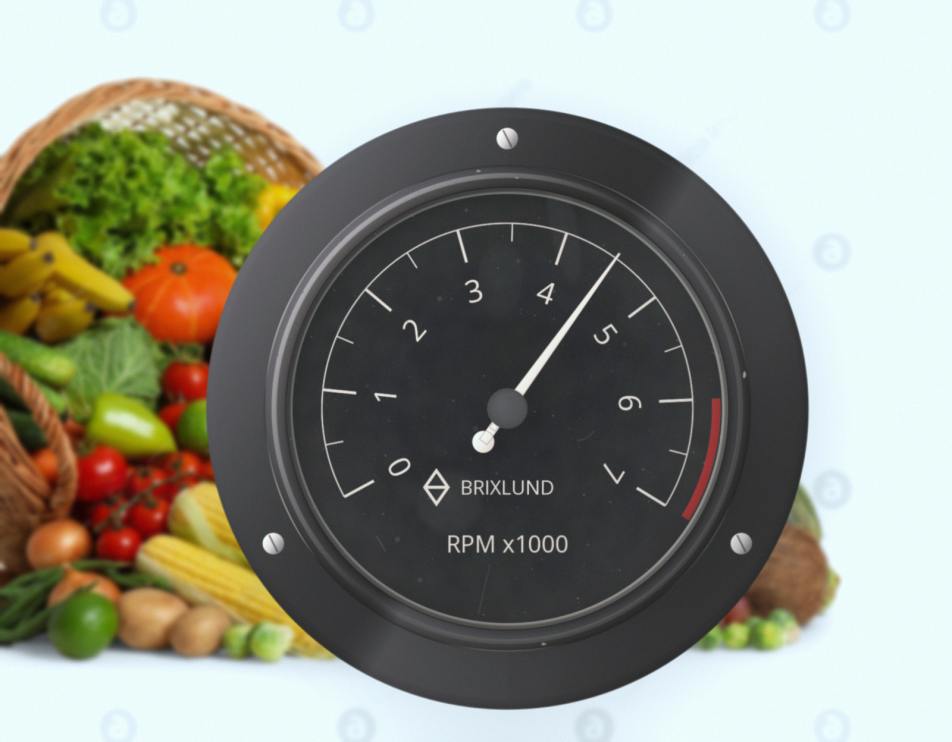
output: 4500; rpm
